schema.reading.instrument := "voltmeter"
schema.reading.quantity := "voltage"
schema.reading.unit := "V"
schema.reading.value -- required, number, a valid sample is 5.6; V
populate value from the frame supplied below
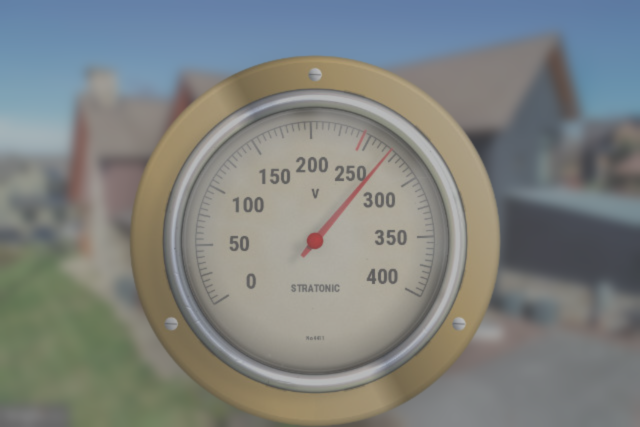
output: 270; V
